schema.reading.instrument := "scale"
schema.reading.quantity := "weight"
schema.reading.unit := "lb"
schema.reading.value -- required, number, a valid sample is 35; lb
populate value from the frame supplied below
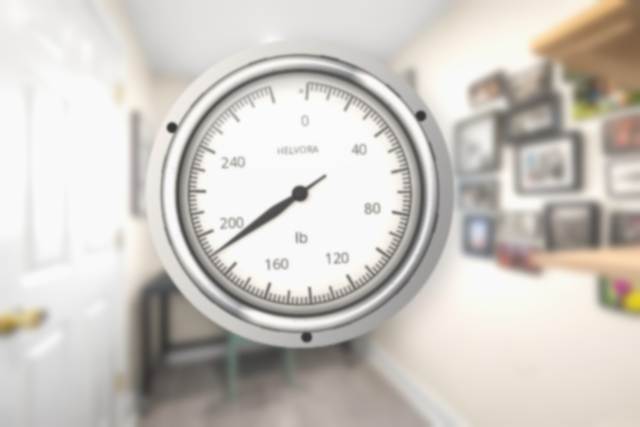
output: 190; lb
